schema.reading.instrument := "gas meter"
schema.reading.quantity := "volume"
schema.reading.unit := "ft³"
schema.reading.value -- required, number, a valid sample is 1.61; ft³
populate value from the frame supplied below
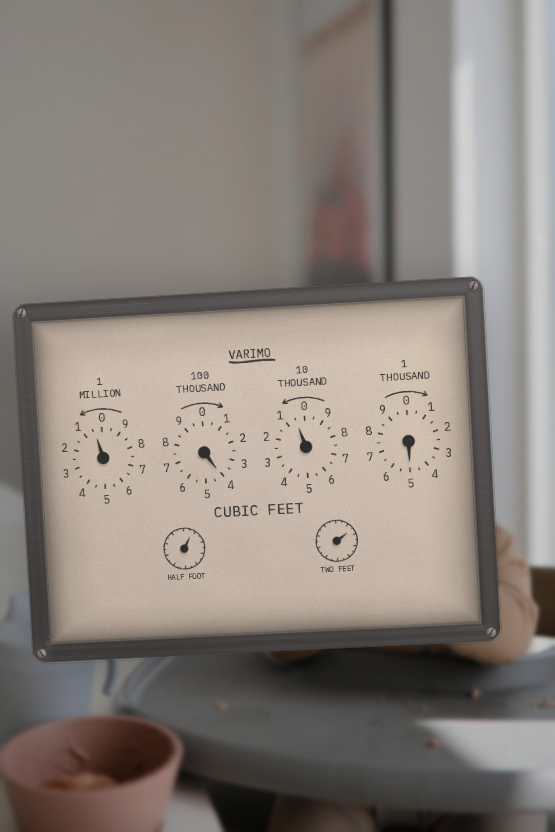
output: 40500; ft³
